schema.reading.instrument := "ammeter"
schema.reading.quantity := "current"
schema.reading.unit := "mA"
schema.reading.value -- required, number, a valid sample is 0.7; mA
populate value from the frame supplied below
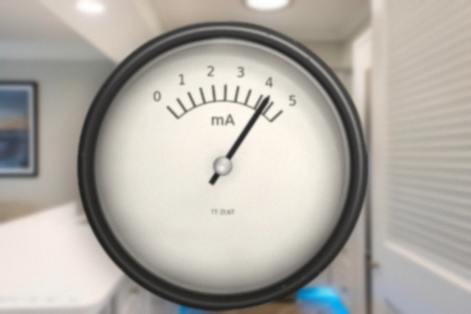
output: 4.25; mA
